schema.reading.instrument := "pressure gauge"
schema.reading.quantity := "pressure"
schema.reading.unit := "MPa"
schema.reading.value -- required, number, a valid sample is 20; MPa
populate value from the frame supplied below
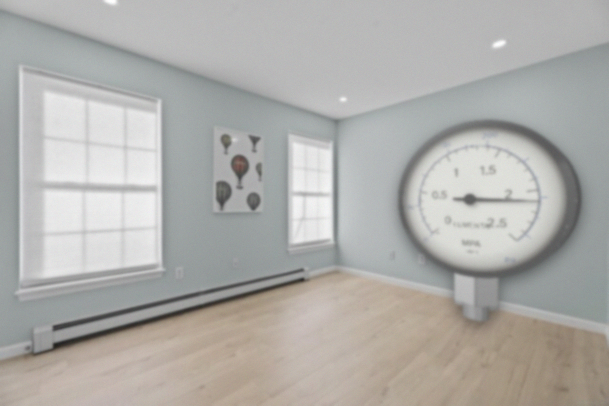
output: 2.1; MPa
